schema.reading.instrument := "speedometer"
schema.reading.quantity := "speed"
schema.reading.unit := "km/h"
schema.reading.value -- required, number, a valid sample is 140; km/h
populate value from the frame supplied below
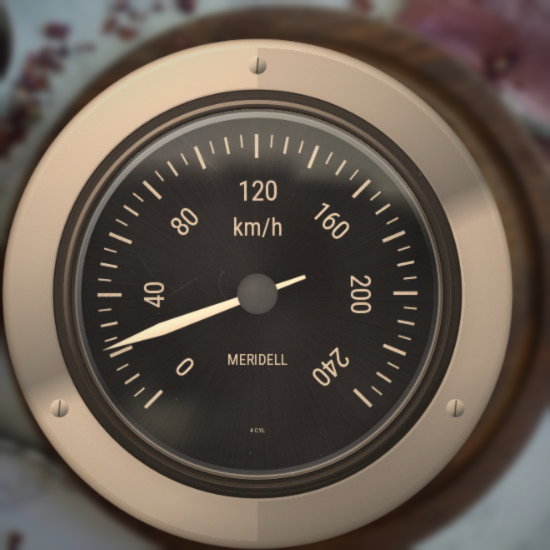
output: 22.5; km/h
